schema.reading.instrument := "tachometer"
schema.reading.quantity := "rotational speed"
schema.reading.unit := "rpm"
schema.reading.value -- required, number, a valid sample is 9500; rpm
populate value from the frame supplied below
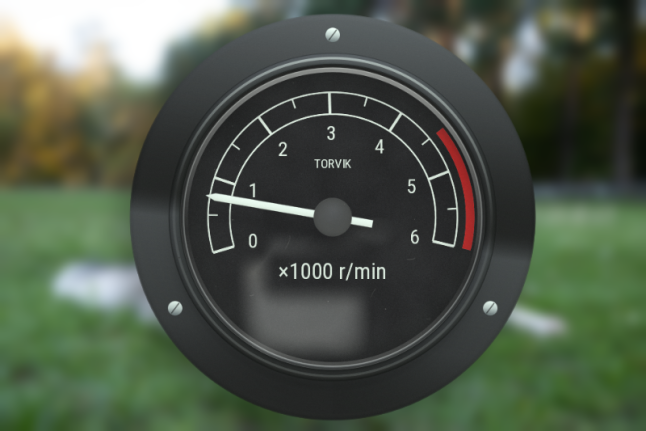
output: 750; rpm
